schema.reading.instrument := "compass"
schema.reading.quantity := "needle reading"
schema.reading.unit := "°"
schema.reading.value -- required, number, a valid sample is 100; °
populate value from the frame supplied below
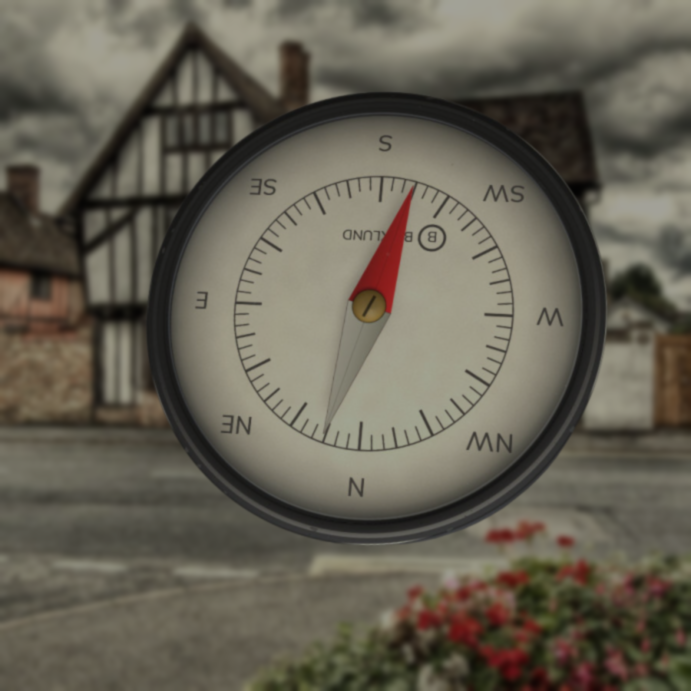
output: 195; °
